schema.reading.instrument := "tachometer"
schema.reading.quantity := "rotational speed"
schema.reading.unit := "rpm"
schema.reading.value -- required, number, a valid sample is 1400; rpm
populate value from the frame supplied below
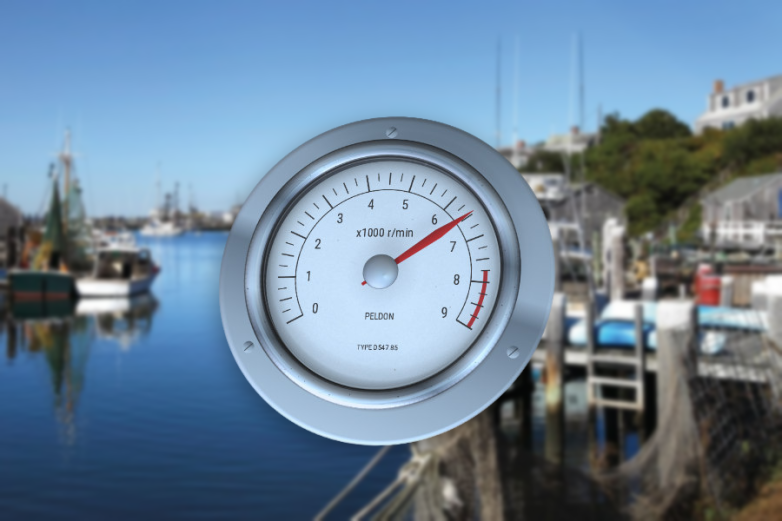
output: 6500; rpm
